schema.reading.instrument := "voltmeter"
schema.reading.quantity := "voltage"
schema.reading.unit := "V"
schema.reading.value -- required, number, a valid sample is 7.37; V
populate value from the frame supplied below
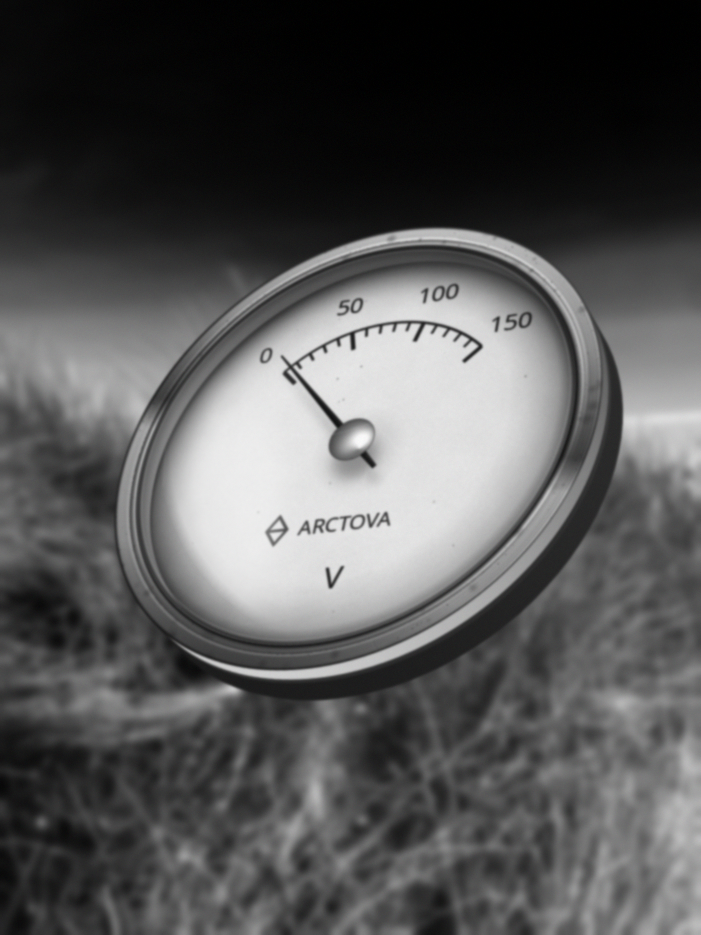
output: 5; V
